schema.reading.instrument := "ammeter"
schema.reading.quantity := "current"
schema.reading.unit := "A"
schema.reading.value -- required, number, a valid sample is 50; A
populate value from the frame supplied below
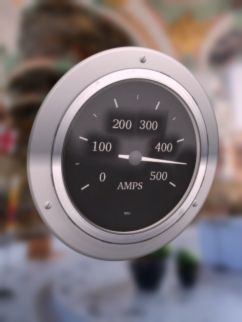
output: 450; A
